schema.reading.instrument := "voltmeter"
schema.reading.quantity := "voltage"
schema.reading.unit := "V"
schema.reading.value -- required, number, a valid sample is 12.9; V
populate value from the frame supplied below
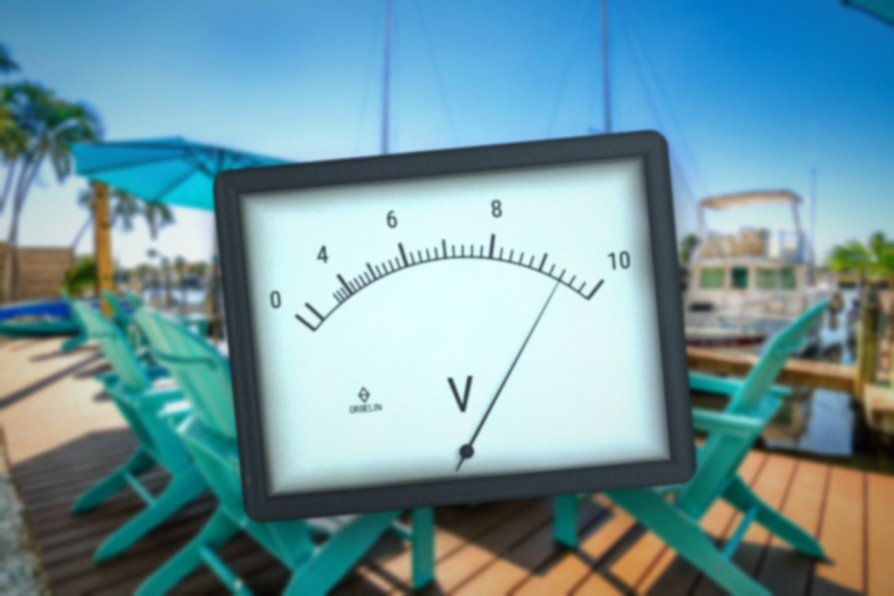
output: 9.4; V
